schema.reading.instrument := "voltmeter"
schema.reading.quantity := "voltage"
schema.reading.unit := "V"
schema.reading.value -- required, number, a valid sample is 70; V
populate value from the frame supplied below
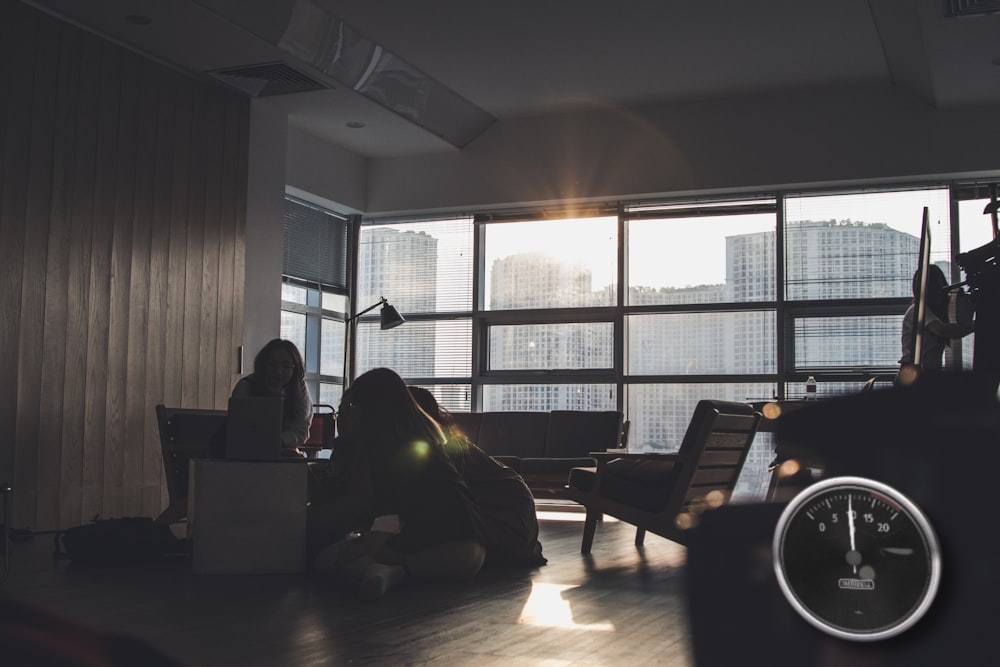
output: 10; V
